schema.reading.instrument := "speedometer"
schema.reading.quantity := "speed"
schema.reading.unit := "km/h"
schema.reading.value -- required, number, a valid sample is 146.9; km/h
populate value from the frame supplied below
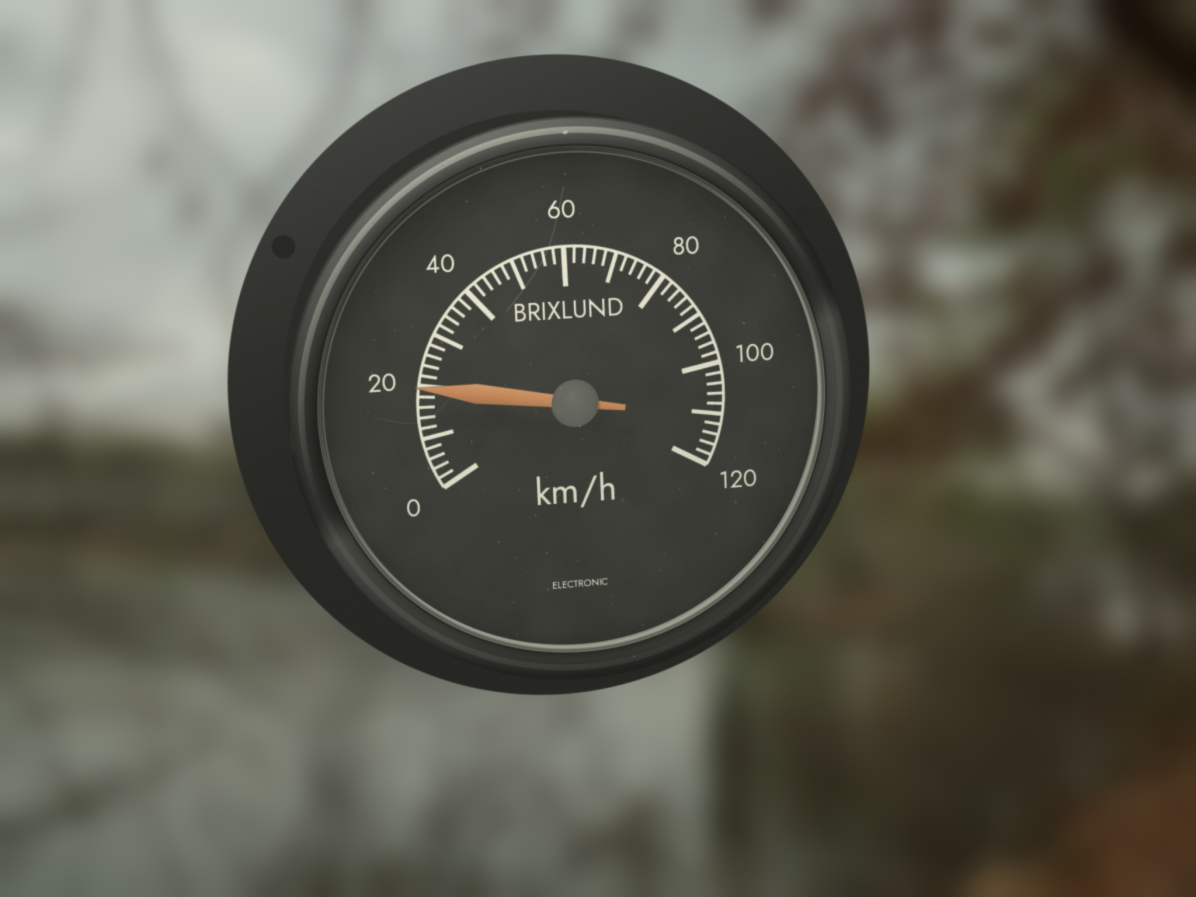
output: 20; km/h
